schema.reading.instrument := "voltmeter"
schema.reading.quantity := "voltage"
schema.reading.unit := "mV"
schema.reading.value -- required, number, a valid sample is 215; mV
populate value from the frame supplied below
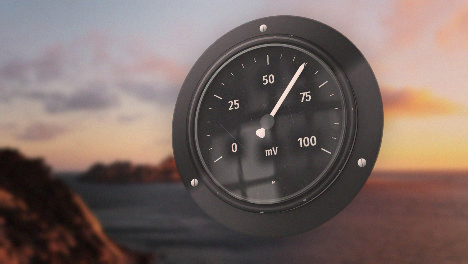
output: 65; mV
